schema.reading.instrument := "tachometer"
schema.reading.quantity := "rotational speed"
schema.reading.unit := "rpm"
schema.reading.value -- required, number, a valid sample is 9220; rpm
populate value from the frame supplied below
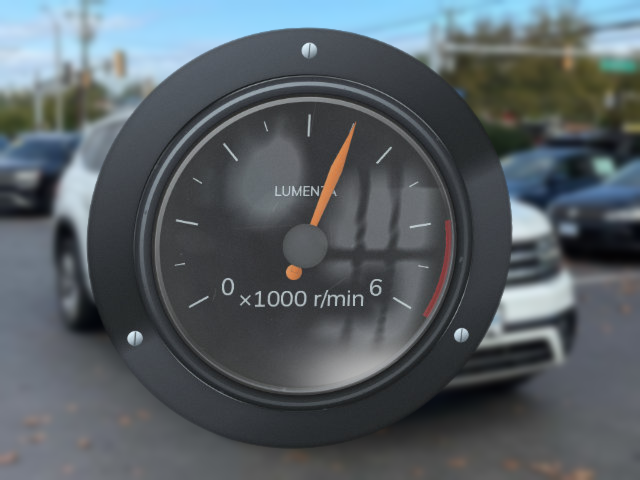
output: 3500; rpm
